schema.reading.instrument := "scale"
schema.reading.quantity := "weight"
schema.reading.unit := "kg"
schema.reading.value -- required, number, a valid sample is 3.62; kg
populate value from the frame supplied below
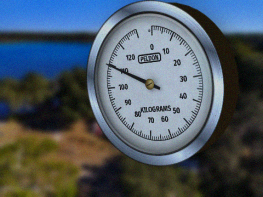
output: 110; kg
